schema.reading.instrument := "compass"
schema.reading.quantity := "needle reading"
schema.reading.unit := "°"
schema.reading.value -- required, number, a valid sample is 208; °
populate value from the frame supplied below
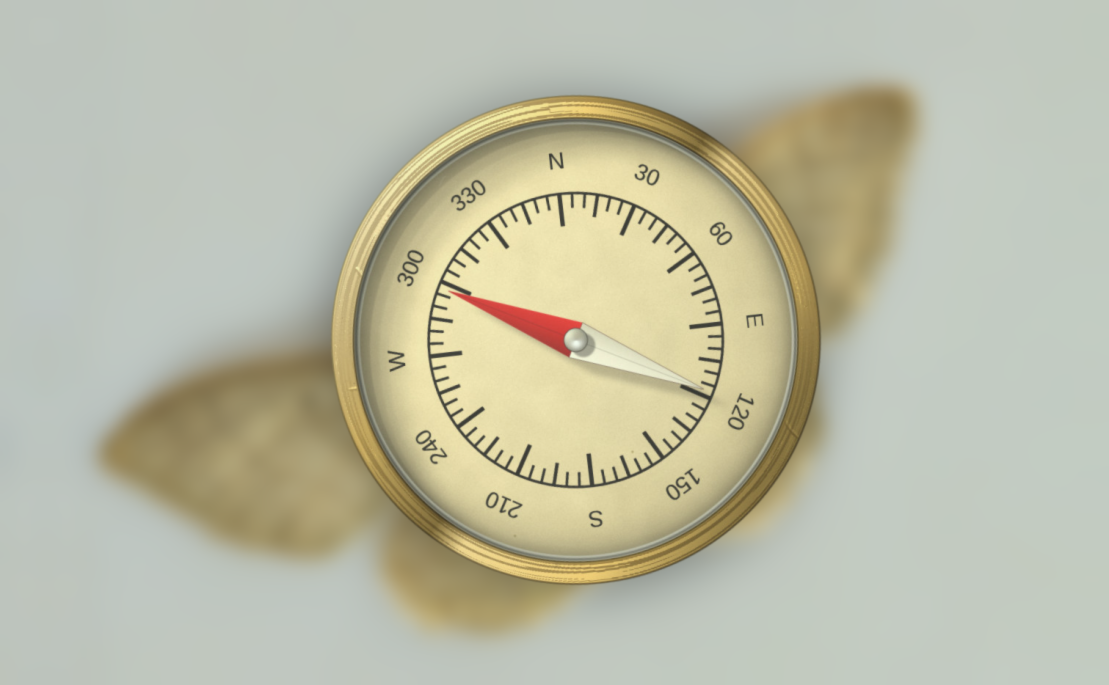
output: 297.5; °
